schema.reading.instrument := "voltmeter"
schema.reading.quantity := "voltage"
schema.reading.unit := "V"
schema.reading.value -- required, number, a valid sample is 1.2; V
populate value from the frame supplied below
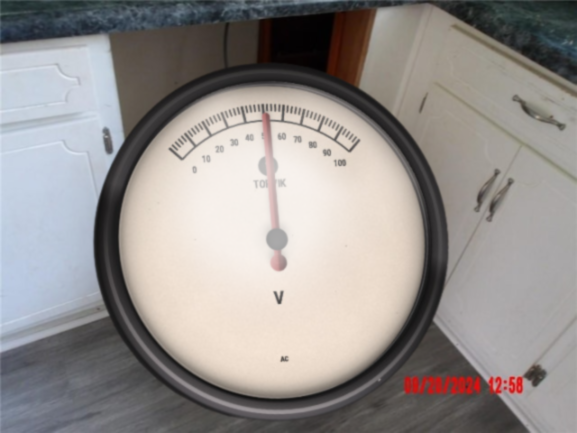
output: 50; V
